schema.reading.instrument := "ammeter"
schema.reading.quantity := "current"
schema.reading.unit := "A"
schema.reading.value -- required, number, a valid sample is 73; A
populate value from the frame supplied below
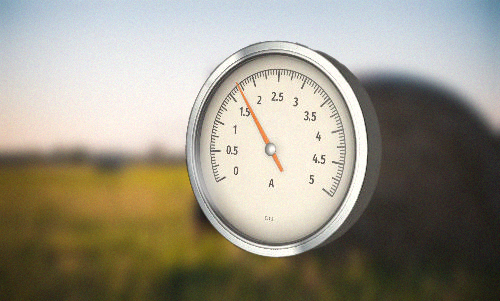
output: 1.75; A
